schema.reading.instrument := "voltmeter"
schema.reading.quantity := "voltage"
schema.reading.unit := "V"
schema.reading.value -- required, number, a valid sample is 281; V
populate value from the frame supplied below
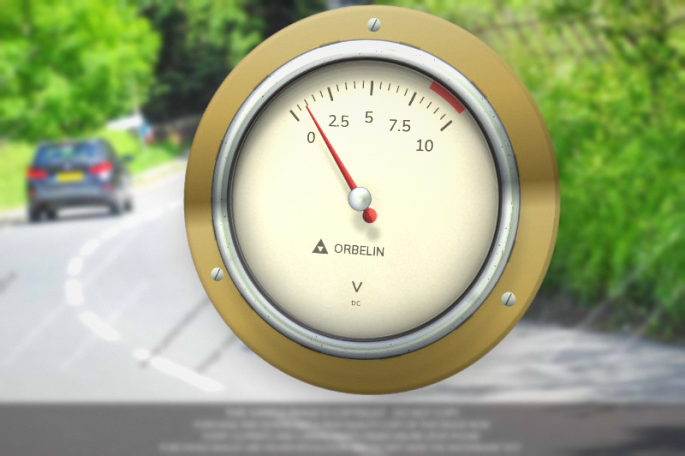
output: 1; V
